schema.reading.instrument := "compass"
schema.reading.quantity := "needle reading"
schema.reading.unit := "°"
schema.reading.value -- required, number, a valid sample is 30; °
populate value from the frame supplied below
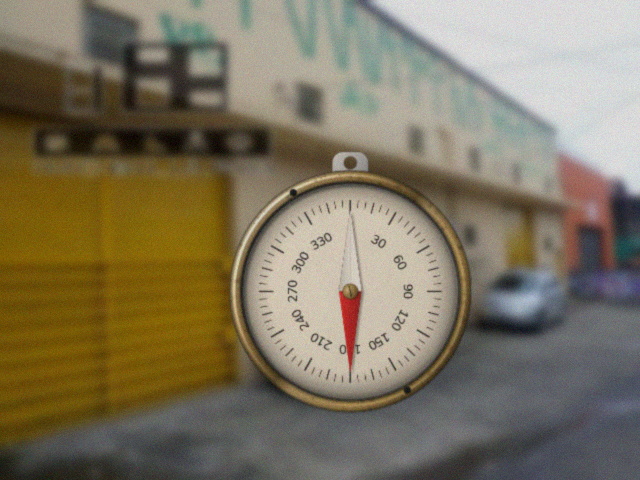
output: 180; °
